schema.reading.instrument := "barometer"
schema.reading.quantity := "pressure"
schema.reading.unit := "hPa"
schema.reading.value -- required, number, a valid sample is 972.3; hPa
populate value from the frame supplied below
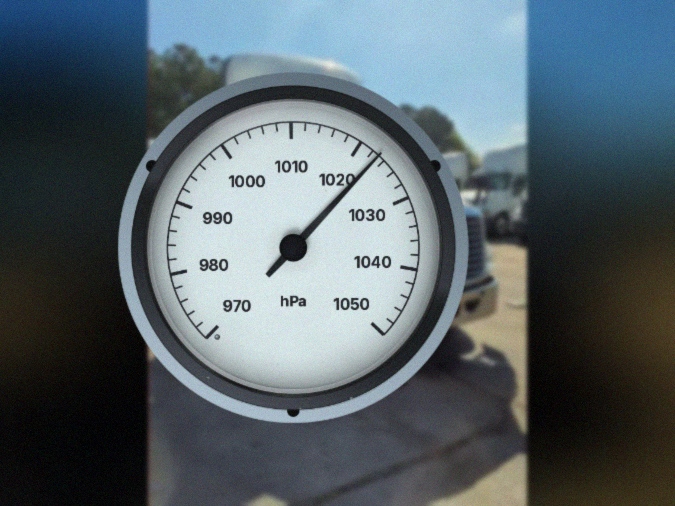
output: 1023; hPa
